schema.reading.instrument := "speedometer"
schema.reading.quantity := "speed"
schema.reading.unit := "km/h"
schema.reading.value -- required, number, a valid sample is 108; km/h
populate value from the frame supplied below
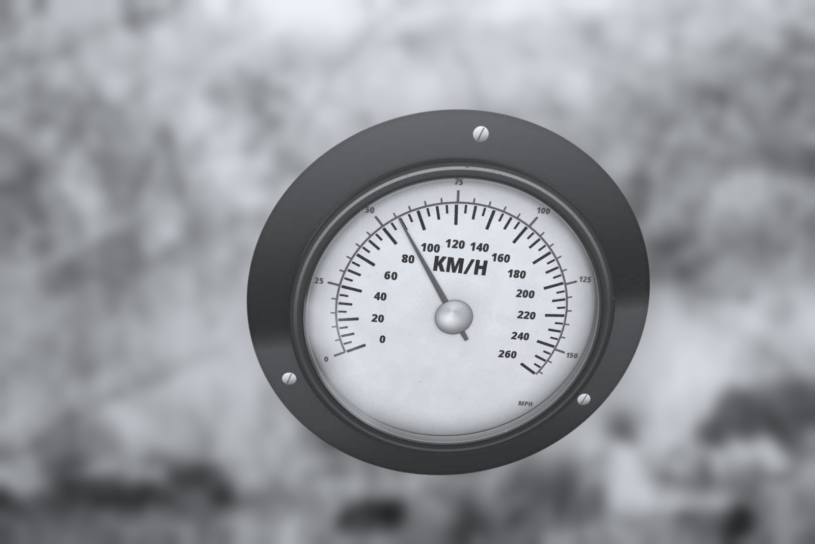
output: 90; km/h
